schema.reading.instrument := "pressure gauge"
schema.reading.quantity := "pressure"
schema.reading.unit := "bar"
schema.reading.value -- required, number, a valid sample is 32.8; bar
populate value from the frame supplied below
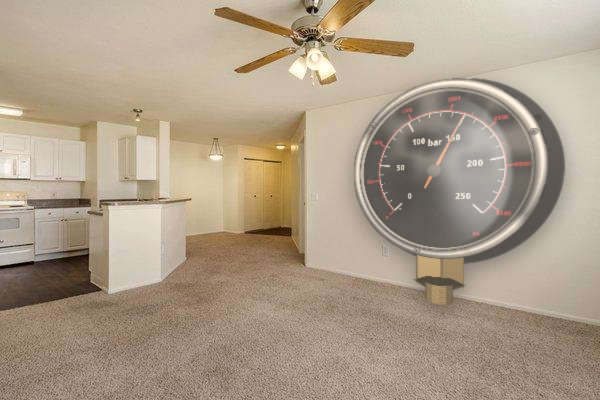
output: 150; bar
